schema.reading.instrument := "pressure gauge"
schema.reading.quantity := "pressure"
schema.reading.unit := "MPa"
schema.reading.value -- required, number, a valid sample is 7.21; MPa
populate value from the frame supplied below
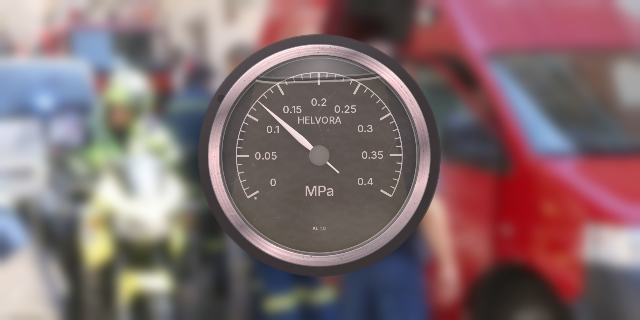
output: 0.12; MPa
